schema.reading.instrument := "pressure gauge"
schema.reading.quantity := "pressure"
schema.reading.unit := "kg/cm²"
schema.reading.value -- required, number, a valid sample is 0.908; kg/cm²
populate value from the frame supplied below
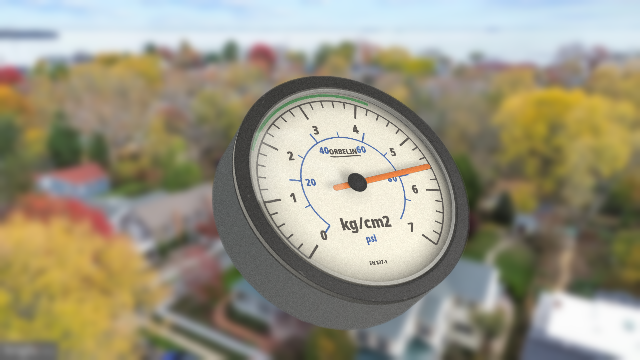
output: 5.6; kg/cm²
